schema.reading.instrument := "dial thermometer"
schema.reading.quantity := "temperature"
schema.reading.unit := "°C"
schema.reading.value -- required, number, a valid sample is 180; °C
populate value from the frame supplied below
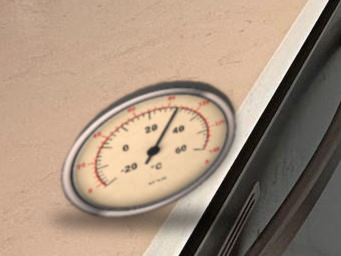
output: 30; °C
